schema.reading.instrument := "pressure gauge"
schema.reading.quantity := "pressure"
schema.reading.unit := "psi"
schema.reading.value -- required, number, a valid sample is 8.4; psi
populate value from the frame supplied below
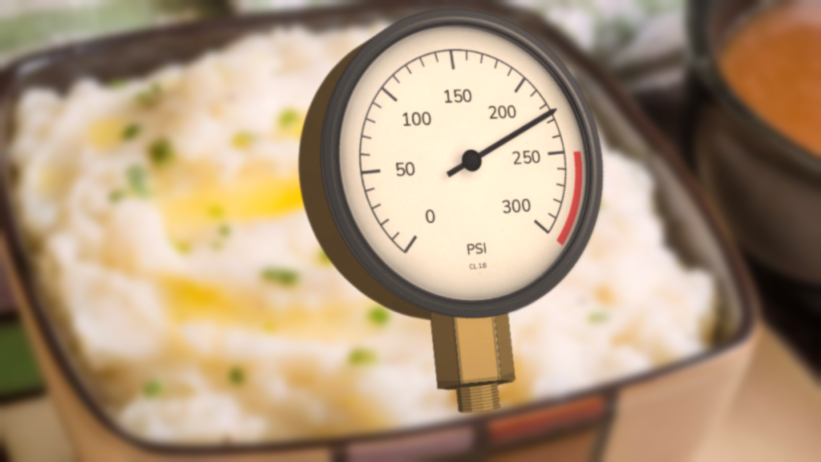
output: 225; psi
